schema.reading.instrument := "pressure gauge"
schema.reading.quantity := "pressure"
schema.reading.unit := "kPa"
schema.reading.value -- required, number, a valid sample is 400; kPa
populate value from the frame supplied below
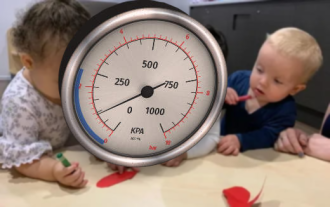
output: 100; kPa
